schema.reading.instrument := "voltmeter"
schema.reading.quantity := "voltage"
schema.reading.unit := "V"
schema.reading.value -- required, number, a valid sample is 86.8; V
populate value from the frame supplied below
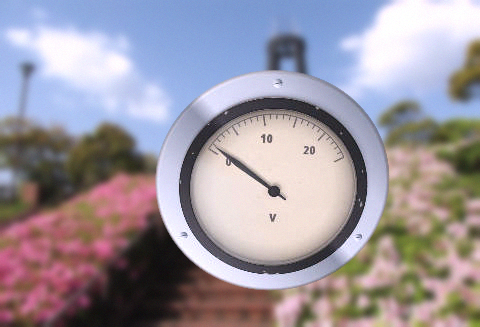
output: 1; V
